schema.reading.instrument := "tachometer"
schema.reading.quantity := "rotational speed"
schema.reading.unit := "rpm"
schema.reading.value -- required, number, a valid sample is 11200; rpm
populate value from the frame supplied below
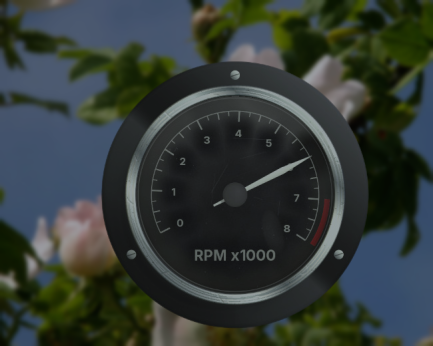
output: 6000; rpm
